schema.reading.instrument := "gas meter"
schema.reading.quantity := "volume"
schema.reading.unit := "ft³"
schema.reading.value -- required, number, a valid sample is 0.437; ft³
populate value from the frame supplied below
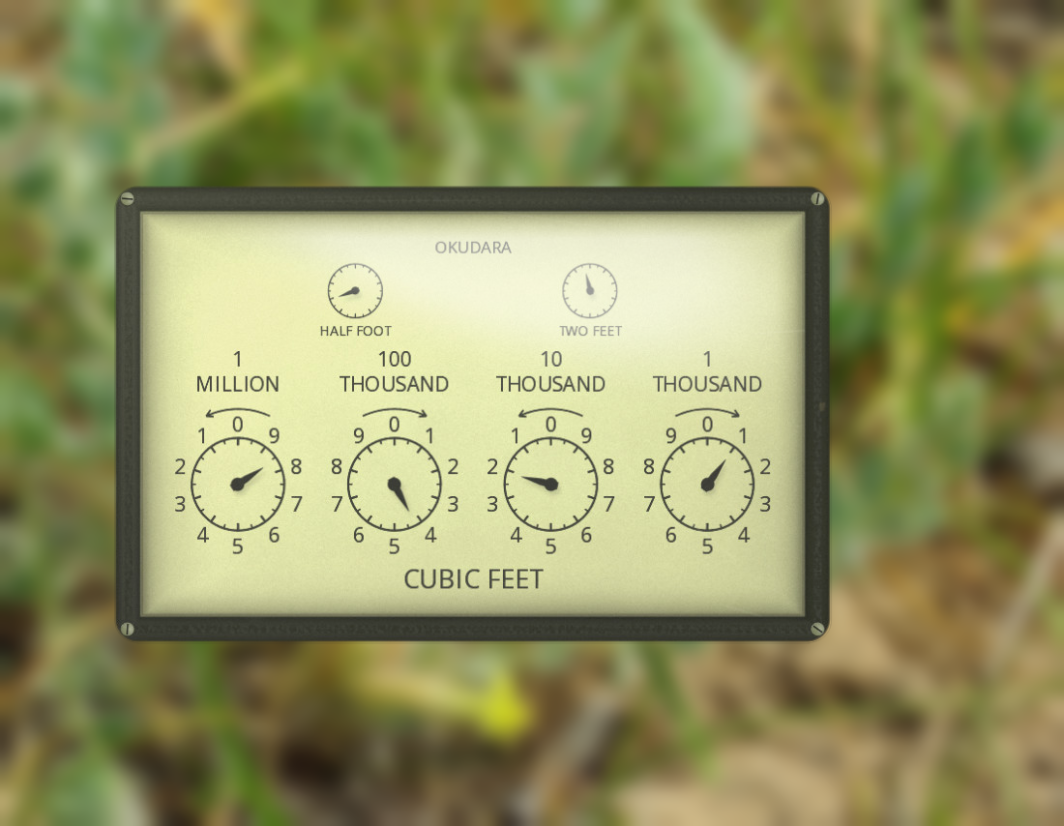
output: 842100; ft³
